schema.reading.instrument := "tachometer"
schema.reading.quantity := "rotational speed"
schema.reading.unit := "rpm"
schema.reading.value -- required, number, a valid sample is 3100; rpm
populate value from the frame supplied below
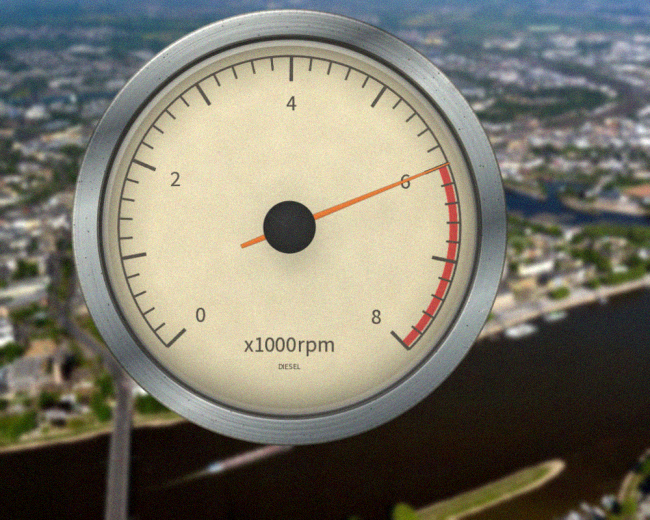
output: 6000; rpm
